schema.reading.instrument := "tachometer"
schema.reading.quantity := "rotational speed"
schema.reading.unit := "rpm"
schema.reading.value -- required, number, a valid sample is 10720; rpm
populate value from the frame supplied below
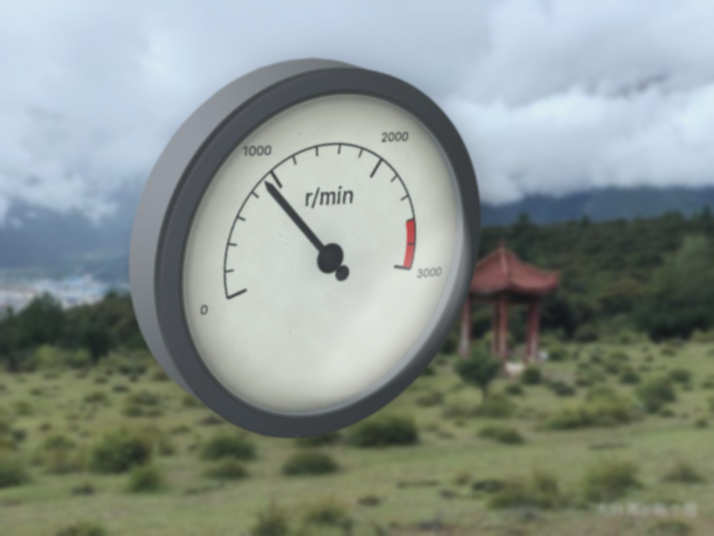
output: 900; rpm
